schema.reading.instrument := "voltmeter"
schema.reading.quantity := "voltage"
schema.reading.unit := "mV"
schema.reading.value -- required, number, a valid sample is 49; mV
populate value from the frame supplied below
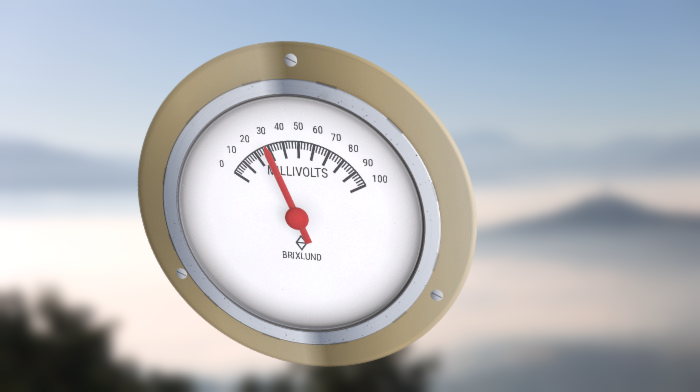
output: 30; mV
